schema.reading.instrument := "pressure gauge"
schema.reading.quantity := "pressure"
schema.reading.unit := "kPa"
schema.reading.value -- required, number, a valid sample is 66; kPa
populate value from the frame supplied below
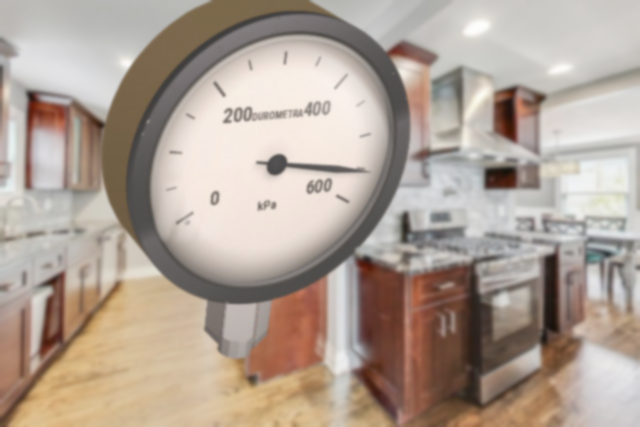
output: 550; kPa
